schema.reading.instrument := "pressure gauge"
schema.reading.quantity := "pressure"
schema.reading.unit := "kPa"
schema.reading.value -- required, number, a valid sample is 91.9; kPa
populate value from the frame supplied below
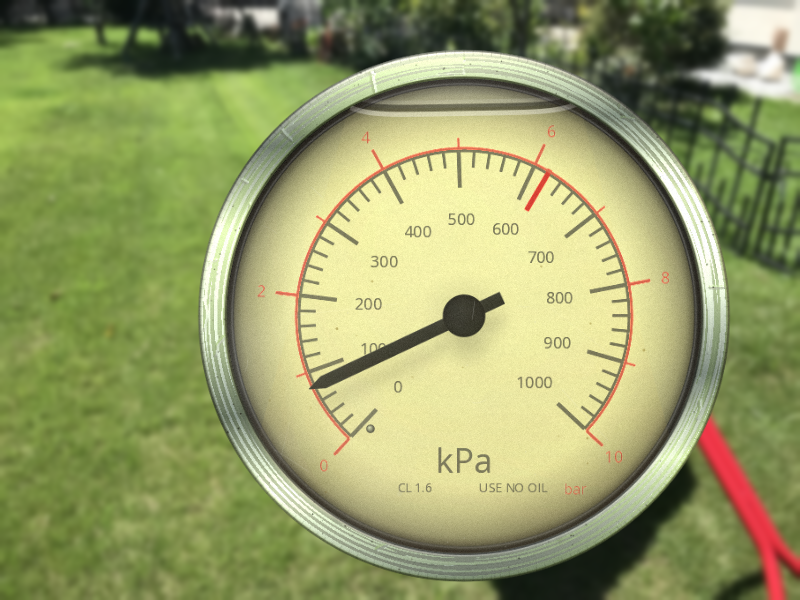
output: 80; kPa
